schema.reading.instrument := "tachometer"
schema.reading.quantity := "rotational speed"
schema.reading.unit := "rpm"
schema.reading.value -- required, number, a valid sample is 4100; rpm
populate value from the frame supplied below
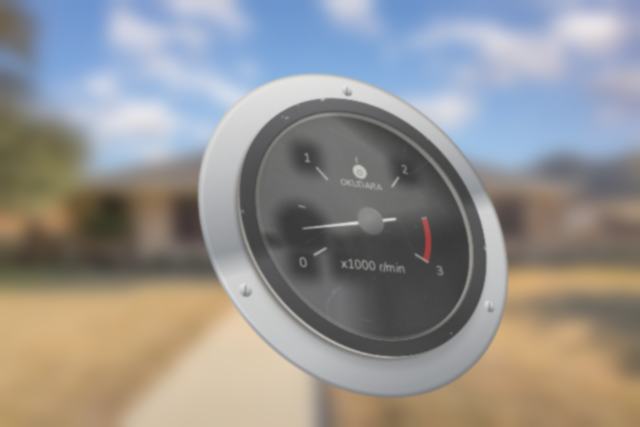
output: 250; rpm
